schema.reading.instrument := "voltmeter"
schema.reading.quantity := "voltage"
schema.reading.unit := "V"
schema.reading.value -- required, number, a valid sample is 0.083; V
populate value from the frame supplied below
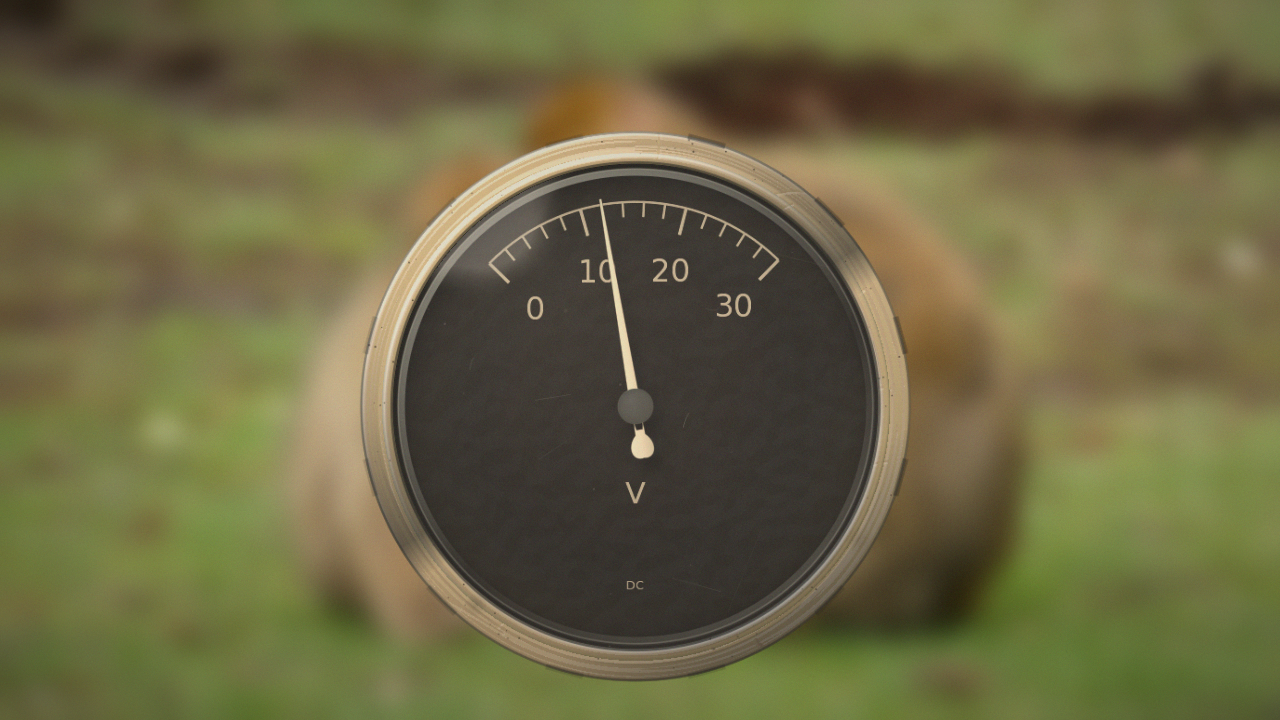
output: 12; V
